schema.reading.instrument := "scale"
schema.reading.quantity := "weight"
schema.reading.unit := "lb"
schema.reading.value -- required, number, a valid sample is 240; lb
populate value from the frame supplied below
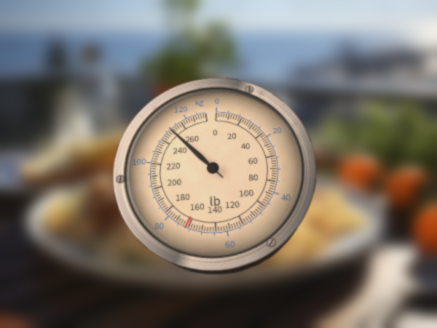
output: 250; lb
